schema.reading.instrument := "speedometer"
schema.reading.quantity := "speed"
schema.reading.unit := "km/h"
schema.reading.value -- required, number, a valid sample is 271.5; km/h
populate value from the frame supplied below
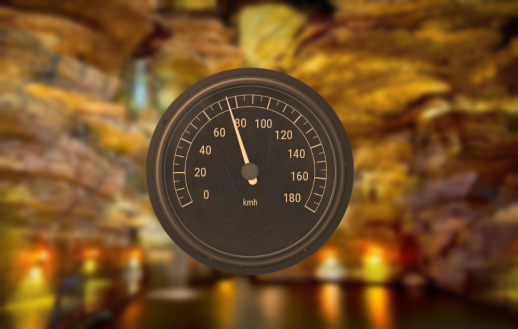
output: 75; km/h
